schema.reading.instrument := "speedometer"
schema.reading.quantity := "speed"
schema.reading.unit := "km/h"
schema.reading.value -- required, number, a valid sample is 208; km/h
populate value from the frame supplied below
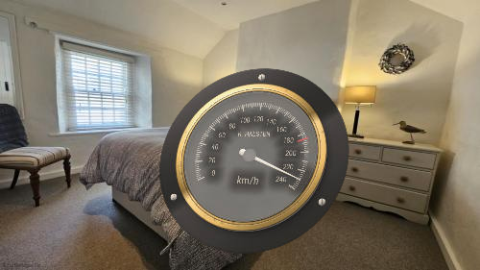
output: 230; km/h
